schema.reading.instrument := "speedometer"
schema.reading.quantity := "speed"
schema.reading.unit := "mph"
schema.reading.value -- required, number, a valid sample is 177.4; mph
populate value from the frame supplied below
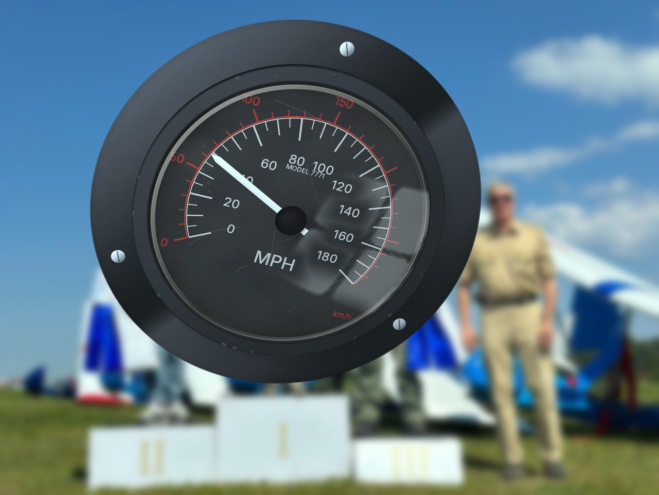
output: 40; mph
